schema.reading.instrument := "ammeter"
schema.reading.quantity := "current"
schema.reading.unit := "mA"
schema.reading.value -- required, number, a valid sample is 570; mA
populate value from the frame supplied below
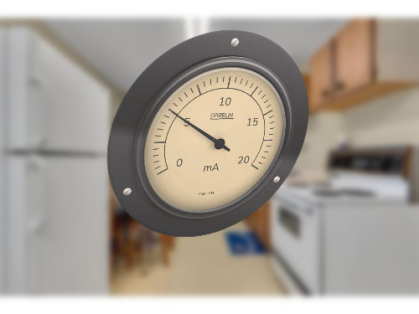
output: 5; mA
